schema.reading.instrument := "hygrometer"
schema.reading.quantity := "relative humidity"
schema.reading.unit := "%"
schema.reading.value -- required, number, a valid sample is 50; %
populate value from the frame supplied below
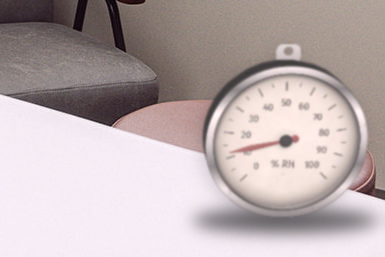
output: 12.5; %
